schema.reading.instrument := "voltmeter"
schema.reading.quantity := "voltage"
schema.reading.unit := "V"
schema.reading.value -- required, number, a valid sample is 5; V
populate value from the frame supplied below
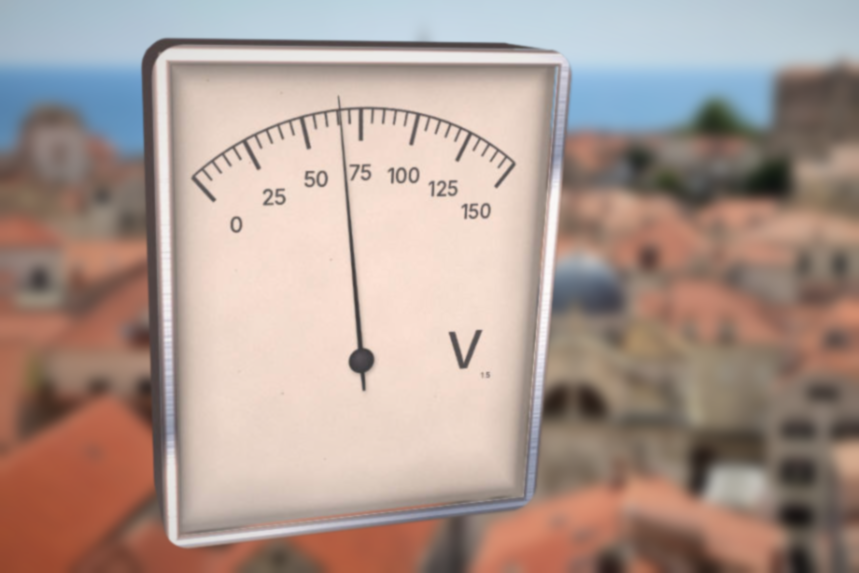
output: 65; V
